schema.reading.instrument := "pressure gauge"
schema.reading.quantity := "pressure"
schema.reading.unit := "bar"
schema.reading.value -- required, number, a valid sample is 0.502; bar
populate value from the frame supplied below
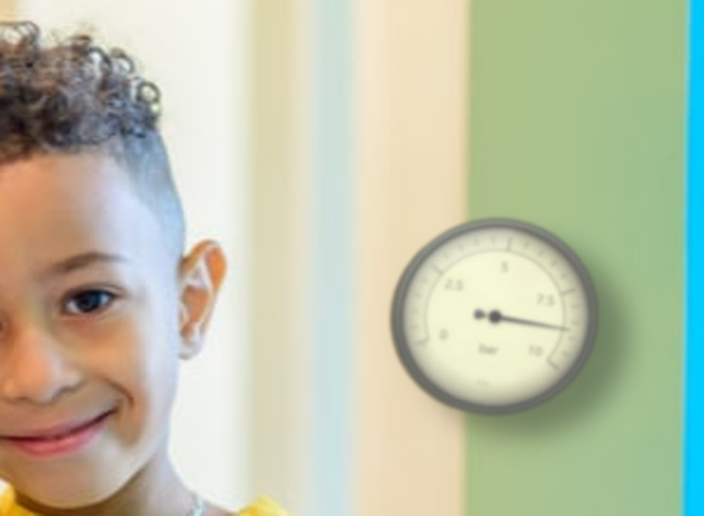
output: 8.75; bar
